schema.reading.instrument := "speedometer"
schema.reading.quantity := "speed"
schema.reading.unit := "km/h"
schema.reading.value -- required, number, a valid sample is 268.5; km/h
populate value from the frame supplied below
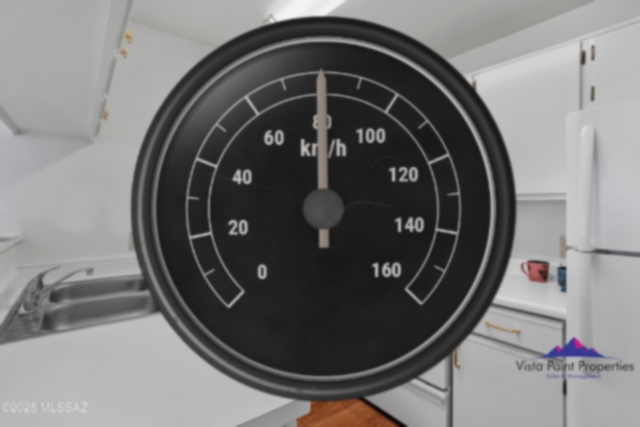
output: 80; km/h
